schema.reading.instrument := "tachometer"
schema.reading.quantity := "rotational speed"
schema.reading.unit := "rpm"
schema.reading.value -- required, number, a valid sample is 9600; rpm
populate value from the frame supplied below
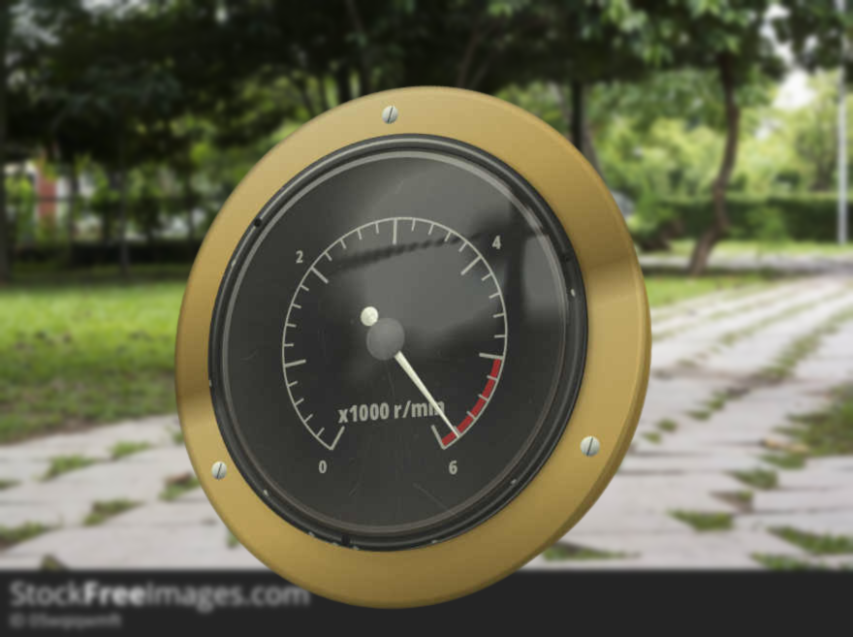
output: 5800; rpm
